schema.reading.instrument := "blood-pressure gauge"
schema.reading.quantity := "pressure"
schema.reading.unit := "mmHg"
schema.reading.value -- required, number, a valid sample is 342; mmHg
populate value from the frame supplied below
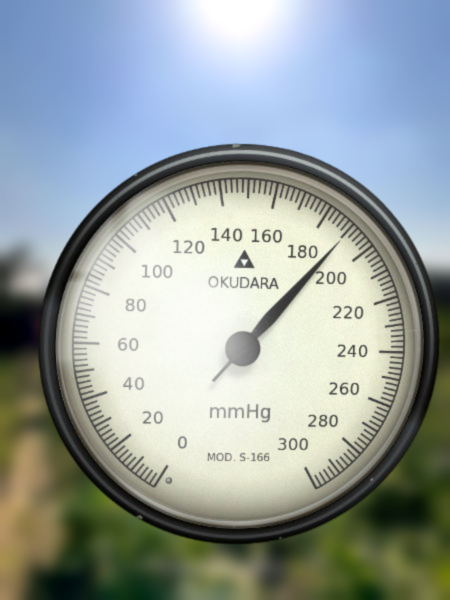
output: 190; mmHg
